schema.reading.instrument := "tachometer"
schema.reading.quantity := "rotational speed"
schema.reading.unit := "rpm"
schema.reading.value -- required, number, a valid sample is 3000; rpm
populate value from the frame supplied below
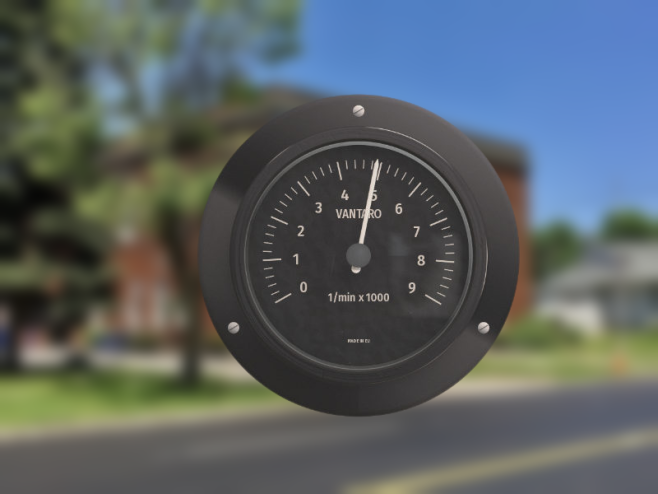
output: 4900; rpm
